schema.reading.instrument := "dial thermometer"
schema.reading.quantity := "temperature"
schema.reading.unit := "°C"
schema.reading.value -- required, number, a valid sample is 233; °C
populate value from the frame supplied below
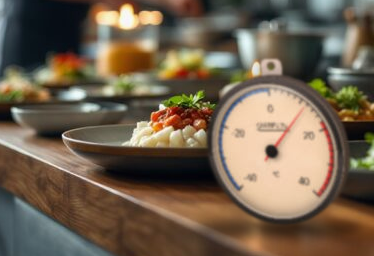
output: 12; °C
